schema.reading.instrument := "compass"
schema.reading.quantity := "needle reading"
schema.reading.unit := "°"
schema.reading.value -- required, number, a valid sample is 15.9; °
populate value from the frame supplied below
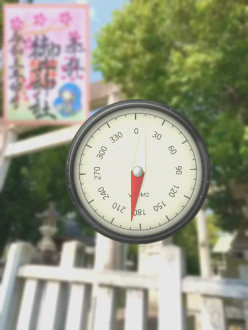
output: 190; °
